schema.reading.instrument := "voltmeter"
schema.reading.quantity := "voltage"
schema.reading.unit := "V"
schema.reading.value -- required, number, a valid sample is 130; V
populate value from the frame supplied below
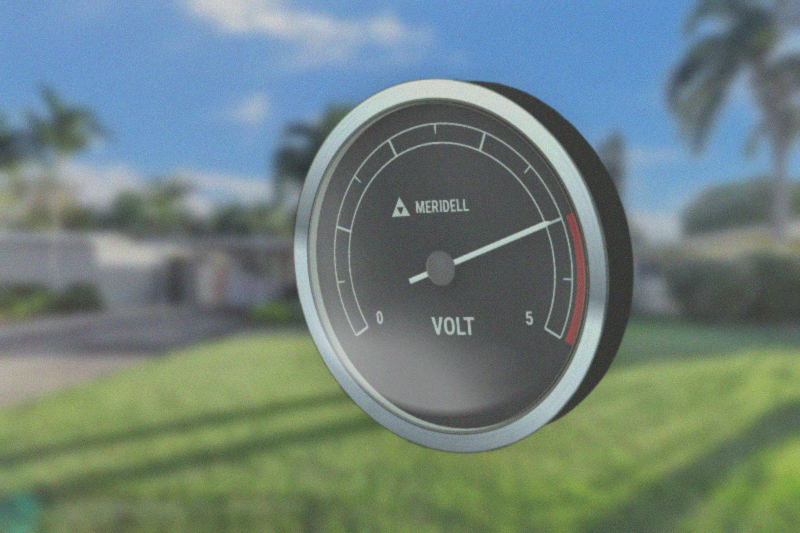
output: 4; V
